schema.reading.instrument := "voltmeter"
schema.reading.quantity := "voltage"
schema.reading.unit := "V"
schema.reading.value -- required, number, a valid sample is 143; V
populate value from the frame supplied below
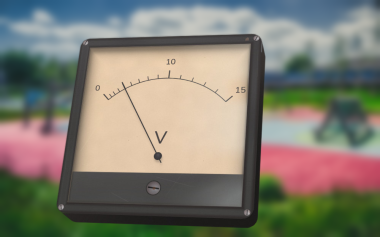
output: 5; V
